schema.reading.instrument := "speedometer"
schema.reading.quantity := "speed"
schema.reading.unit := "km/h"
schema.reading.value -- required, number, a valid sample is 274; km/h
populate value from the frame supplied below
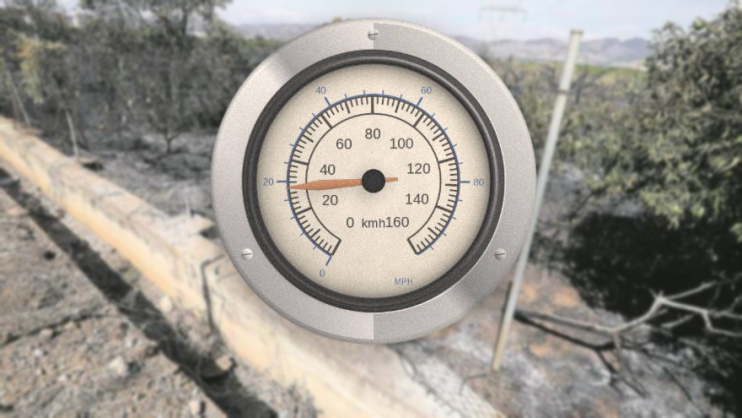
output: 30; km/h
